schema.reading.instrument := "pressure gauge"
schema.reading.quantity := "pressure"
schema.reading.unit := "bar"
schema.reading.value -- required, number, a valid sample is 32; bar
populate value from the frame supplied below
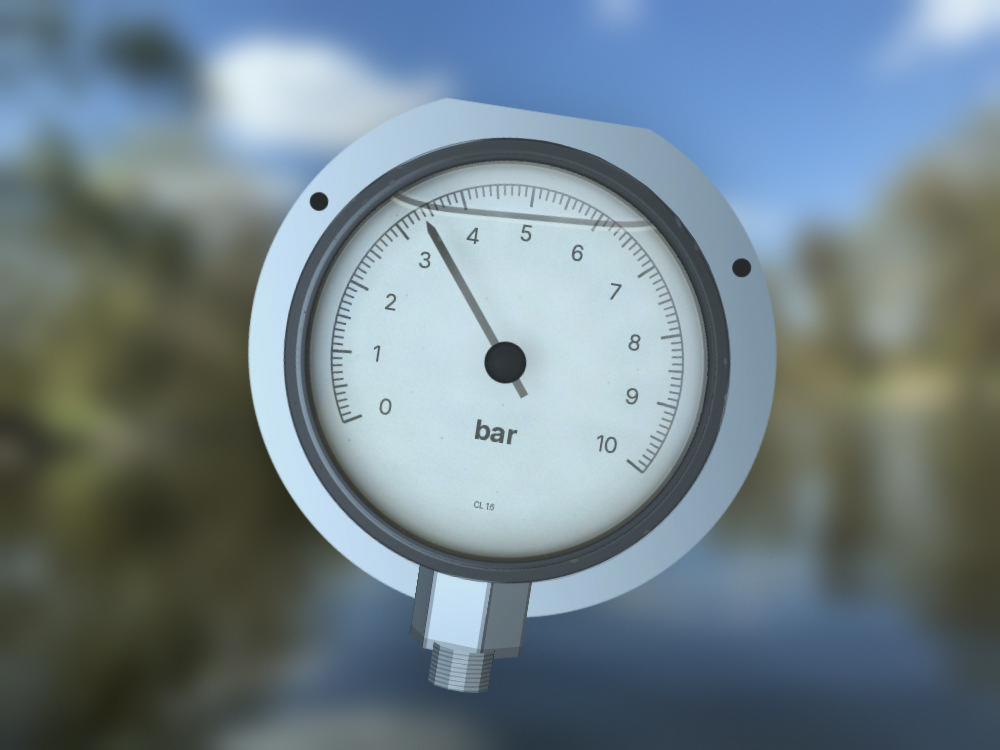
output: 3.4; bar
